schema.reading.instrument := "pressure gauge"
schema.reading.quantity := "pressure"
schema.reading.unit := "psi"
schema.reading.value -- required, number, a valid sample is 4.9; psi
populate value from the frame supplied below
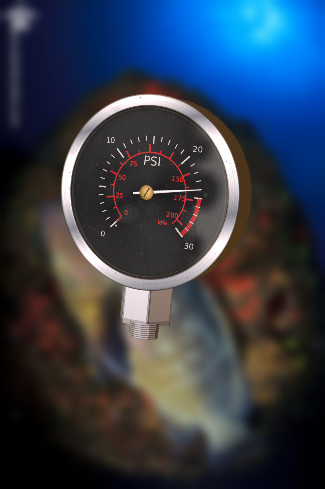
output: 24; psi
